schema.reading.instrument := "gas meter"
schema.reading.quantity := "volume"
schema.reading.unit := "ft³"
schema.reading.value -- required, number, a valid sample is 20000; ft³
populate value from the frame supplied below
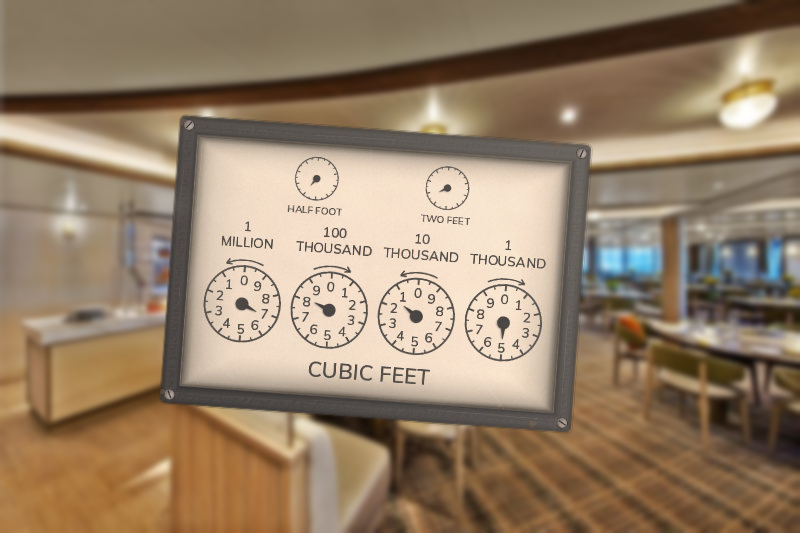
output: 681500; ft³
